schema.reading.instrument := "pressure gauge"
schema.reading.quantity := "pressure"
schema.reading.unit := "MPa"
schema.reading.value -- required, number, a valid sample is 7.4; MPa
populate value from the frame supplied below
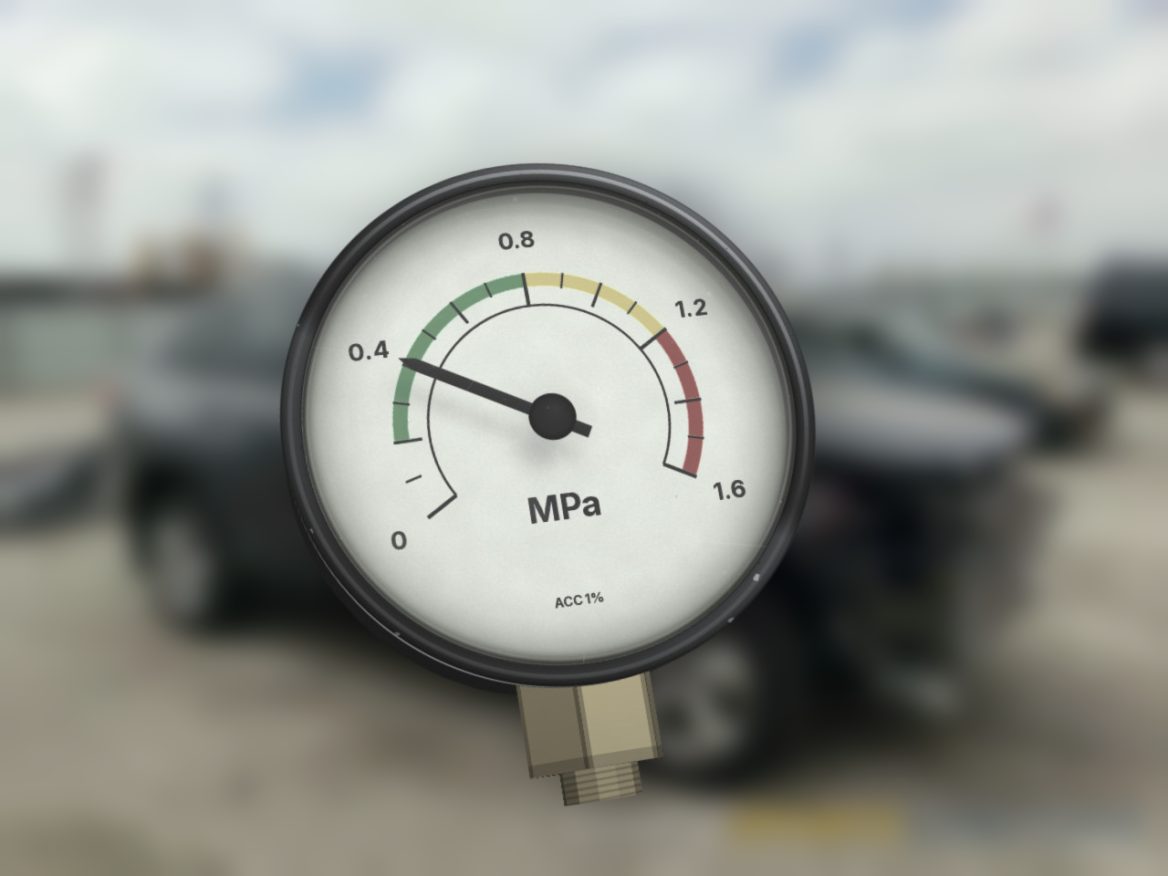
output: 0.4; MPa
